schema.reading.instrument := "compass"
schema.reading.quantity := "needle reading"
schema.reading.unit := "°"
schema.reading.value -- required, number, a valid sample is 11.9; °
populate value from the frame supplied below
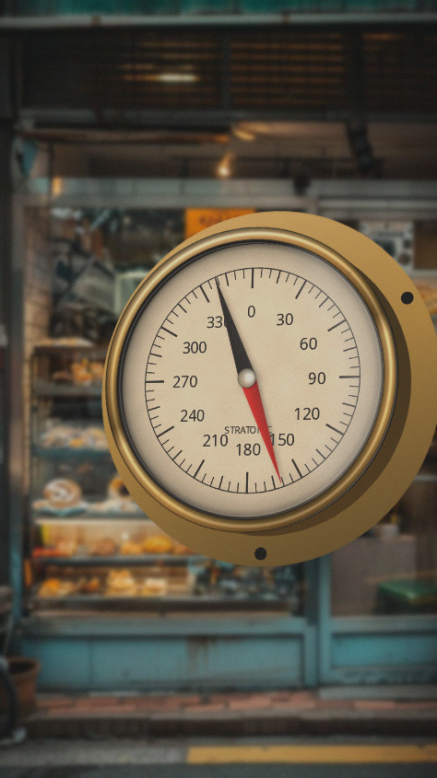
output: 160; °
